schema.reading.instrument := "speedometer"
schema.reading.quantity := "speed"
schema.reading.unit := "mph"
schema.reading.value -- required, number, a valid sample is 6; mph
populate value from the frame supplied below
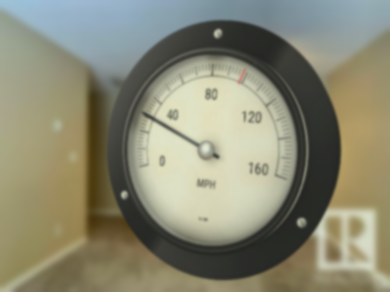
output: 30; mph
